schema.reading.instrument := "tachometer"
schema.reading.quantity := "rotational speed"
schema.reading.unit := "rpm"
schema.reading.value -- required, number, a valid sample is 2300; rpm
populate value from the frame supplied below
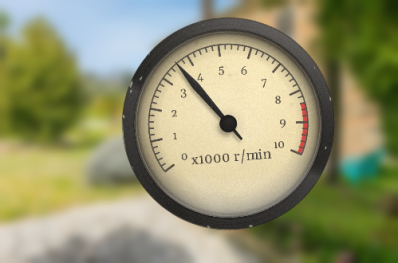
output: 3600; rpm
